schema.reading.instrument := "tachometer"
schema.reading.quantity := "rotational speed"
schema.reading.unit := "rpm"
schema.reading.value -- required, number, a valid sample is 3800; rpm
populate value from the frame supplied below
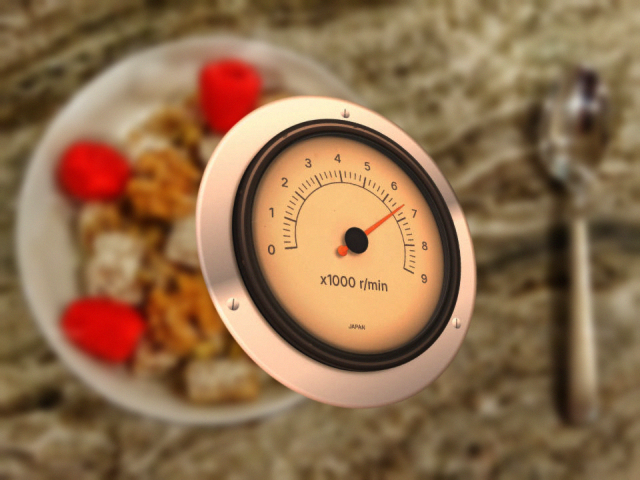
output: 6600; rpm
